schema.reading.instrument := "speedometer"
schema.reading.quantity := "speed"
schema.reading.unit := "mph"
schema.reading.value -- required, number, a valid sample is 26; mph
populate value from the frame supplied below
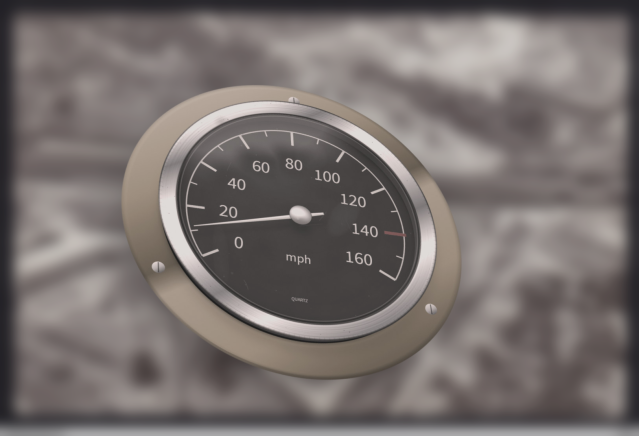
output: 10; mph
